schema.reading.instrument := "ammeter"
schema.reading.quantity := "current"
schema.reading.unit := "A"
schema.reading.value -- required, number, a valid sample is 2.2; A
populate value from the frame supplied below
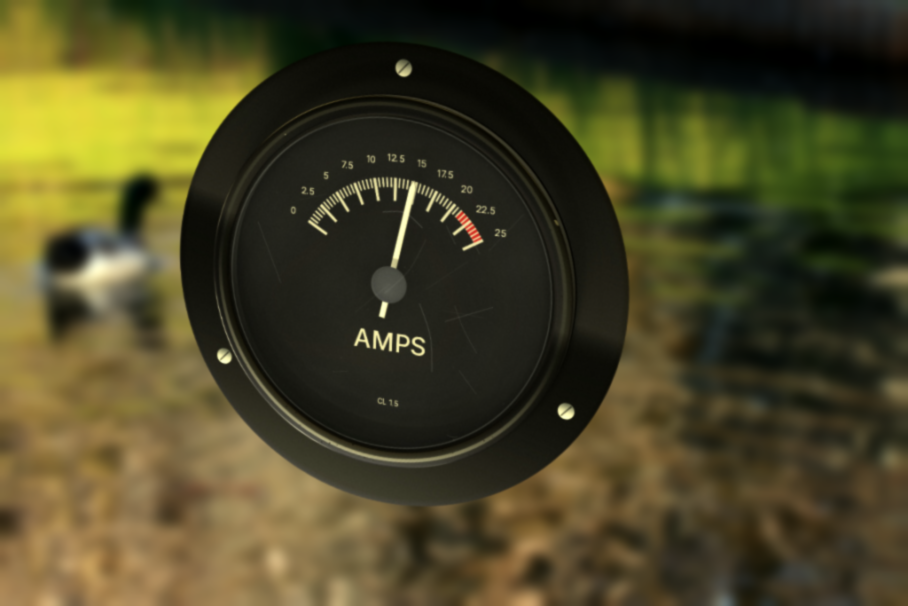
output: 15; A
